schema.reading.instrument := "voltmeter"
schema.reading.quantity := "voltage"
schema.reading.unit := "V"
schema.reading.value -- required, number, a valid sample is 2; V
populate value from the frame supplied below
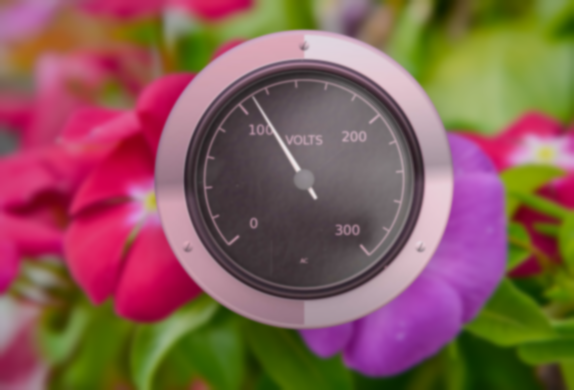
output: 110; V
